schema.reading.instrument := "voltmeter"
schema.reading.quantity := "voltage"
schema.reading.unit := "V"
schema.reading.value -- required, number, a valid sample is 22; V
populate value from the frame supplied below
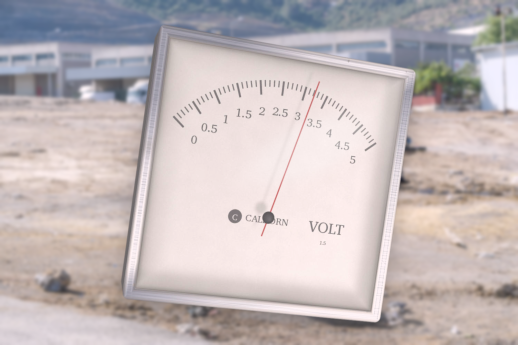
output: 3.2; V
